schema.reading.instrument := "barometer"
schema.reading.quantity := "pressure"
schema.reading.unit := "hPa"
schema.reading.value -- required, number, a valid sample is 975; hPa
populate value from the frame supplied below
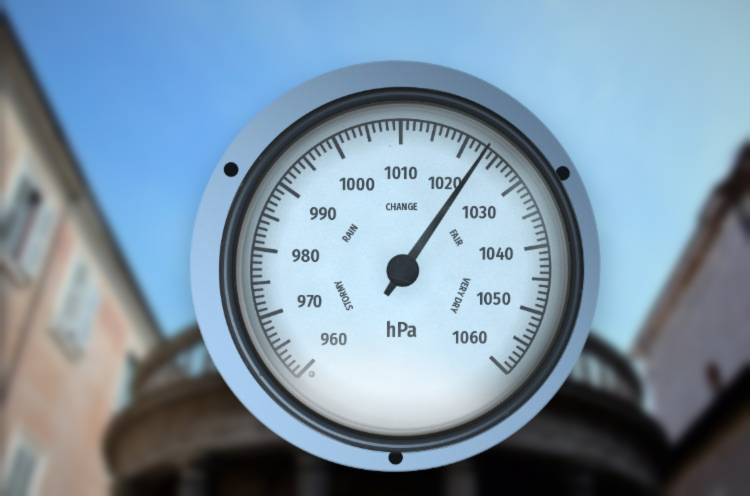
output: 1023; hPa
